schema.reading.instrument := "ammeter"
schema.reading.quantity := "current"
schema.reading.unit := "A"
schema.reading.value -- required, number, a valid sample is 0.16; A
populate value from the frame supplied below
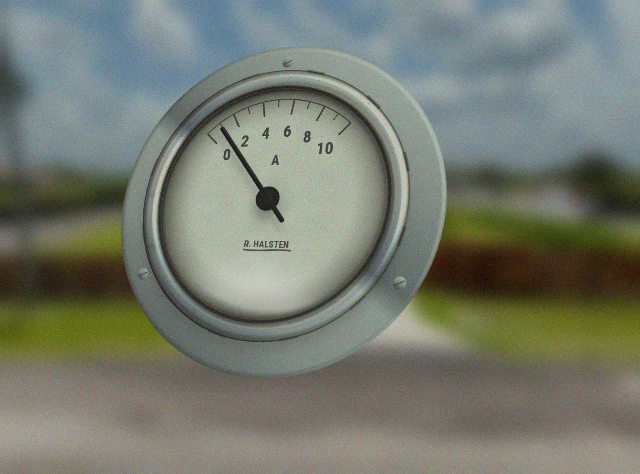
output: 1; A
